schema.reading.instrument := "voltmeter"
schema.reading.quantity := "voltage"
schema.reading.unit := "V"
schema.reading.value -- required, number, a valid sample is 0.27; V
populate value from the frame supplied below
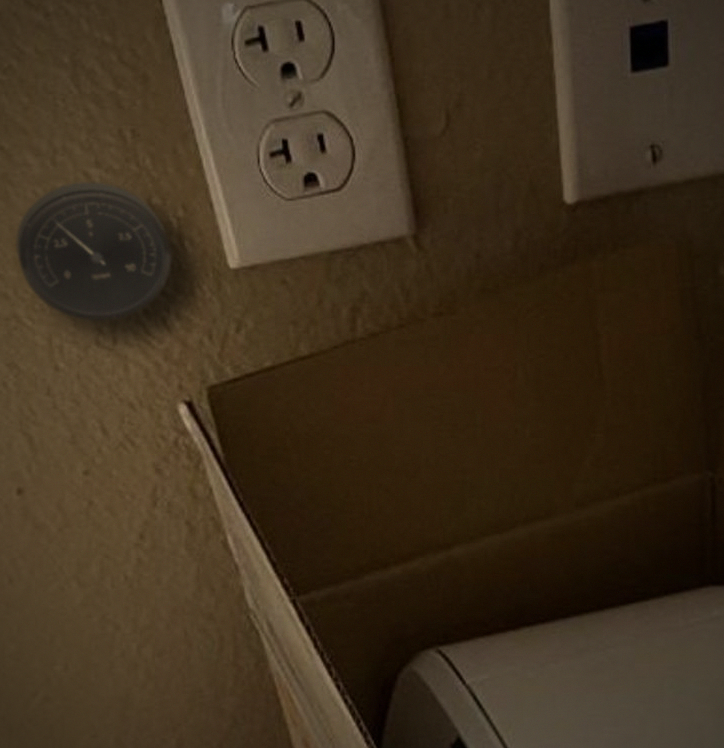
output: 3.5; V
